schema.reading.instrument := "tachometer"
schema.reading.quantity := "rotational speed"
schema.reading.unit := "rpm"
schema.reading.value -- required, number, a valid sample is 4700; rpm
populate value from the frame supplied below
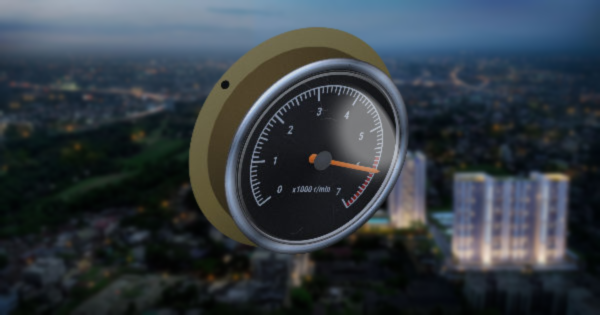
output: 6000; rpm
